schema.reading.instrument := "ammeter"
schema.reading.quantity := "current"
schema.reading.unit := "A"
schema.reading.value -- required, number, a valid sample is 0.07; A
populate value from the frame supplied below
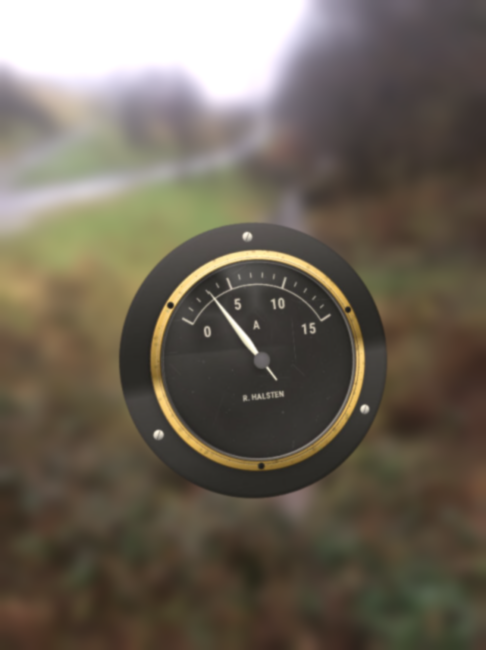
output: 3; A
